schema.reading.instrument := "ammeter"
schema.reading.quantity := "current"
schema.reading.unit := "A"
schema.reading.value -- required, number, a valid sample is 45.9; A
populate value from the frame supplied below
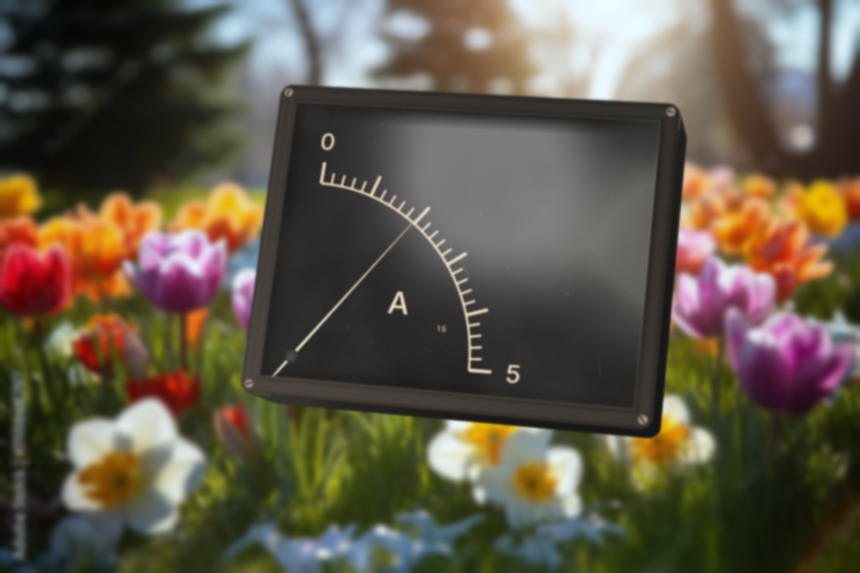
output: 2; A
